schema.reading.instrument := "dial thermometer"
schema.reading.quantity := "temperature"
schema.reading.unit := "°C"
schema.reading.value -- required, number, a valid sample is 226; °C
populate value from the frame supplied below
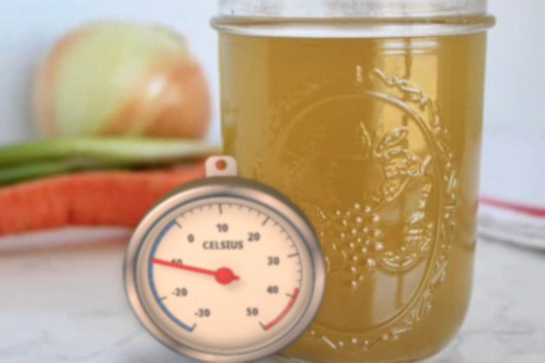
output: -10; °C
